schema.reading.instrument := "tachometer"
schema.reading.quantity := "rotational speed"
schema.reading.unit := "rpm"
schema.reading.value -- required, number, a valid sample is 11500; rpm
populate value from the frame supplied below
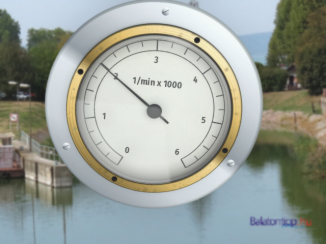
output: 2000; rpm
